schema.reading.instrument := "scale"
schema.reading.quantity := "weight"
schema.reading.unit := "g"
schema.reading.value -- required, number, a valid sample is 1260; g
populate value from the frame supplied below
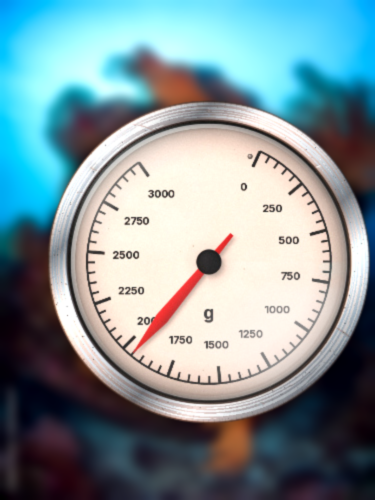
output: 1950; g
